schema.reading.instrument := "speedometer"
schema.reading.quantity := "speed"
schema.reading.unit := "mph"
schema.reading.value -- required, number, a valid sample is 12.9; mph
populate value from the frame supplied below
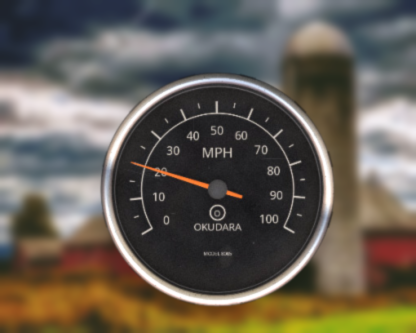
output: 20; mph
